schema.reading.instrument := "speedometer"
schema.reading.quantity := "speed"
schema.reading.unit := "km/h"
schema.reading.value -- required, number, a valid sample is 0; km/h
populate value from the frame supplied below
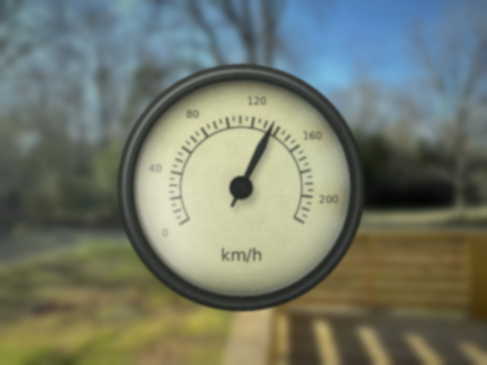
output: 135; km/h
